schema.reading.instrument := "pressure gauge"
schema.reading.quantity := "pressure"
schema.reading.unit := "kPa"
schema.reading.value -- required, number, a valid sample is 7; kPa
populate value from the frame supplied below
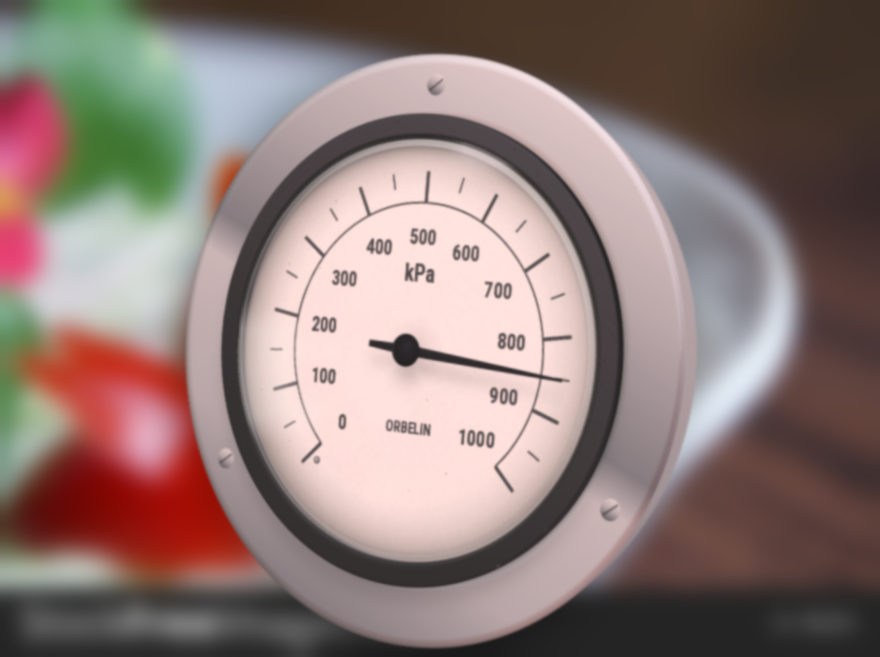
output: 850; kPa
